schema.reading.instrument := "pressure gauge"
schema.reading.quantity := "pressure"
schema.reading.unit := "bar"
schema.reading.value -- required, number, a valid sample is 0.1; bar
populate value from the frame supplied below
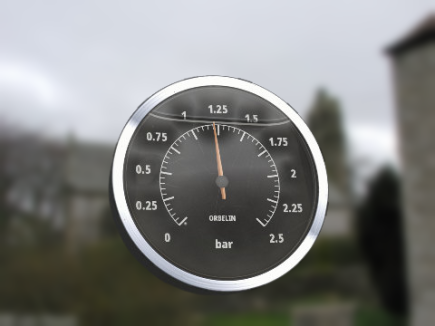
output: 1.2; bar
